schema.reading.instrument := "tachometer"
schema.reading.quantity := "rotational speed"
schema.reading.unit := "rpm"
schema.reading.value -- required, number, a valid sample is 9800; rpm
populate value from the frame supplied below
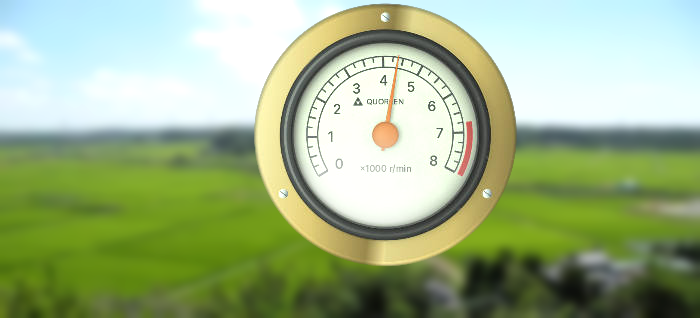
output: 4375; rpm
